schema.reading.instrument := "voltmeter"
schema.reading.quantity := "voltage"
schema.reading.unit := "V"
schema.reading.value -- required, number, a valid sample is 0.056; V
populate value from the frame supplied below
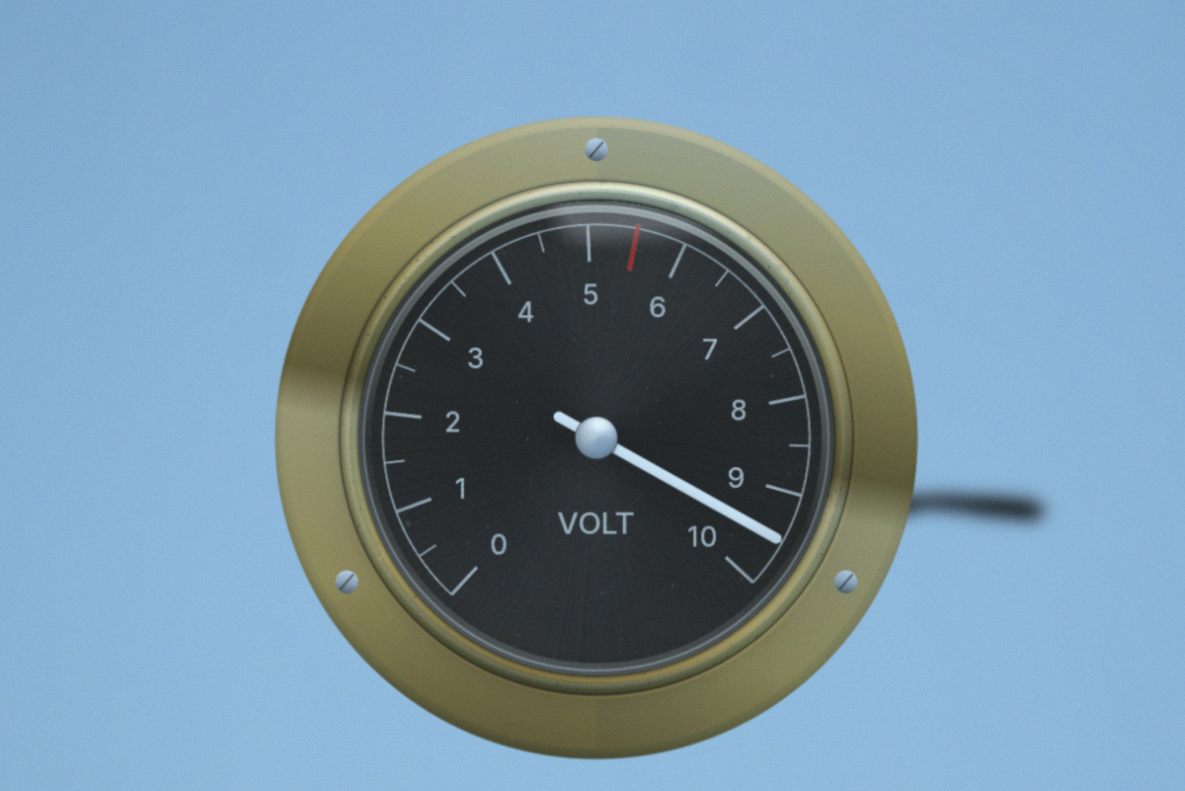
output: 9.5; V
